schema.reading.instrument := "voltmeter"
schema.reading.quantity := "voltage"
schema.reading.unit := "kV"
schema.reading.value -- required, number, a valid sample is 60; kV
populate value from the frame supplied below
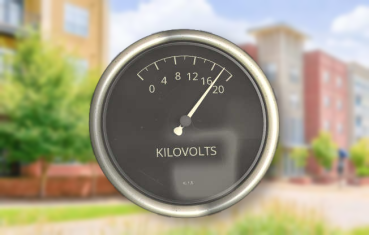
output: 18; kV
